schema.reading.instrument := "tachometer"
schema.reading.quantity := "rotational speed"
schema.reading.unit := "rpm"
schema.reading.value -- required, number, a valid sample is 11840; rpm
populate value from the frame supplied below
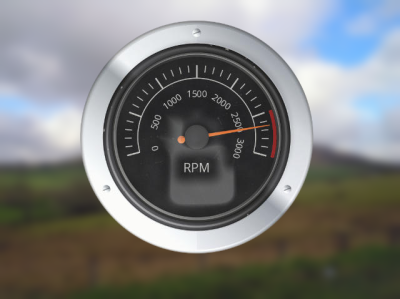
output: 2650; rpm
